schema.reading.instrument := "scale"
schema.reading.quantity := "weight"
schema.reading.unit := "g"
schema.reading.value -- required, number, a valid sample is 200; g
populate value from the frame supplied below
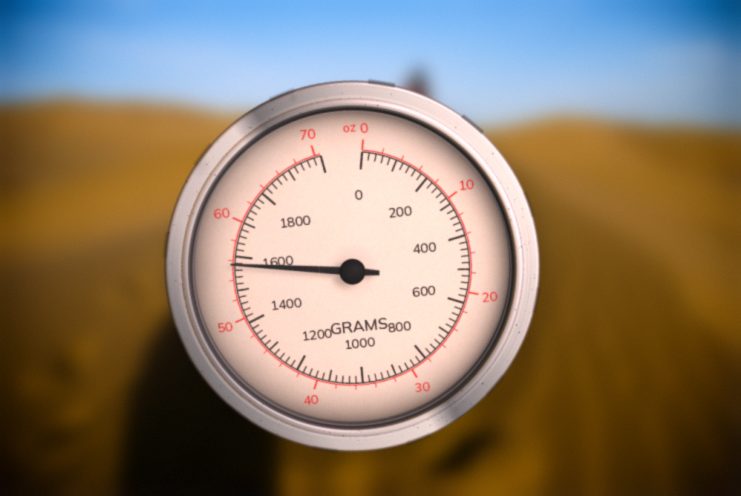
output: 1580; g
